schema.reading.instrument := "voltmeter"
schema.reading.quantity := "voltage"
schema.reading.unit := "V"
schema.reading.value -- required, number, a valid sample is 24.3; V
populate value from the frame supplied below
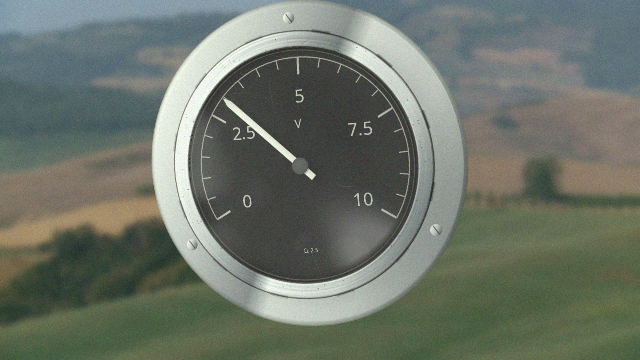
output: 3; V
